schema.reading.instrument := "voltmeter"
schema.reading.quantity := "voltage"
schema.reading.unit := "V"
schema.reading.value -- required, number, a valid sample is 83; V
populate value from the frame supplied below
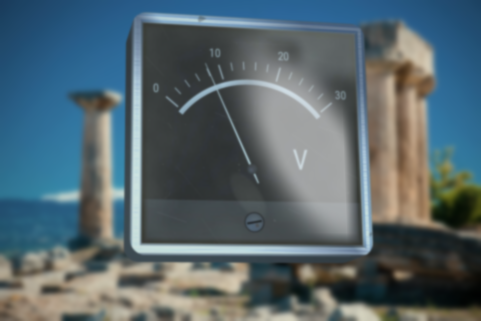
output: 8; V
